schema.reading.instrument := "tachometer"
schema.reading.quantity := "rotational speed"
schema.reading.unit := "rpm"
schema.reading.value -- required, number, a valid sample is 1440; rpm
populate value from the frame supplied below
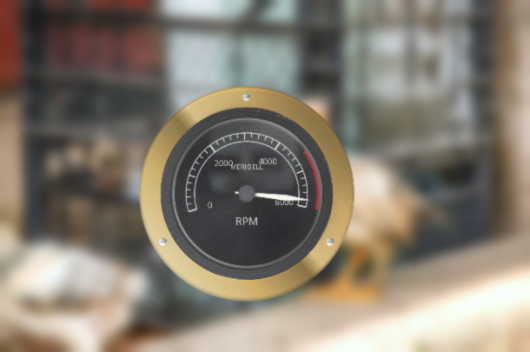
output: 5800; rpm
